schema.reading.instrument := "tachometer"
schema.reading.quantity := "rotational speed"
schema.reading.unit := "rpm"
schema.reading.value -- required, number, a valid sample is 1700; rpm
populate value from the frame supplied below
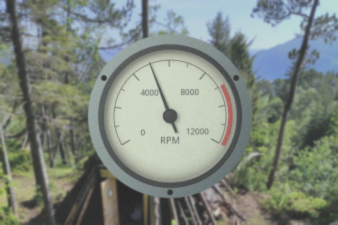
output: 5000; rpm
